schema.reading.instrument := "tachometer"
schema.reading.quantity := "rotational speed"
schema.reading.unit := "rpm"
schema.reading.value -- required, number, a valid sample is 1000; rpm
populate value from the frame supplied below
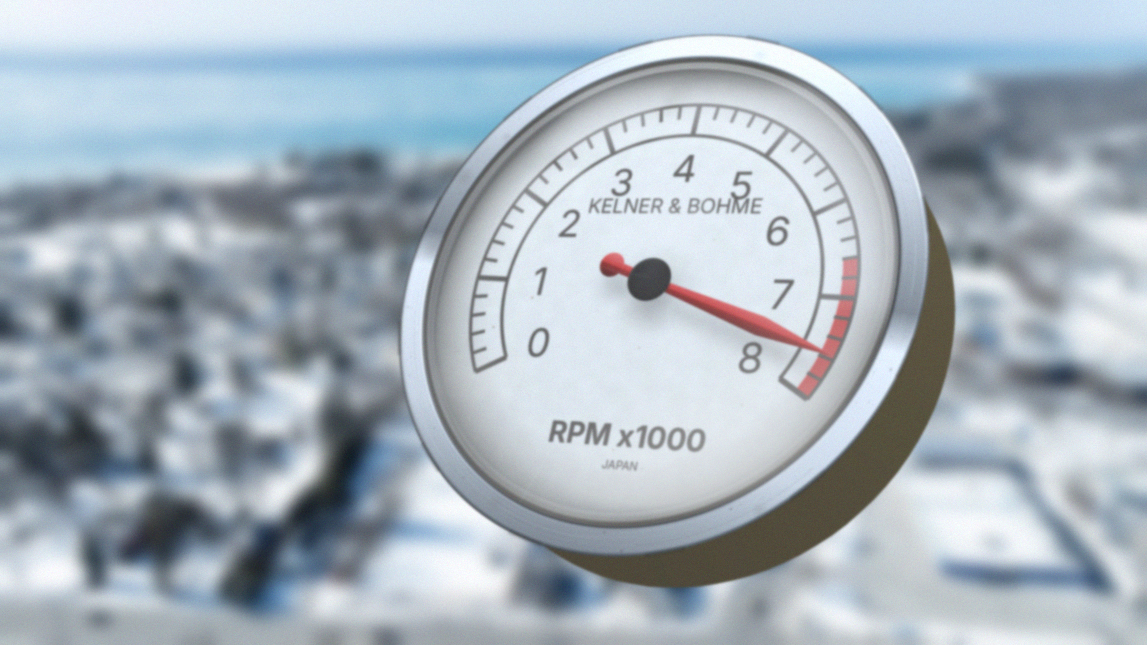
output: 7600; rpm
